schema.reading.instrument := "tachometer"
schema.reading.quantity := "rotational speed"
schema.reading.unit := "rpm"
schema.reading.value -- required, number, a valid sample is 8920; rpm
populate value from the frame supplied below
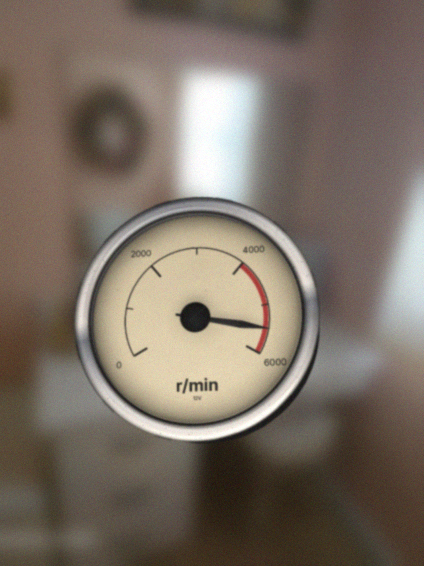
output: 5500; rpm
